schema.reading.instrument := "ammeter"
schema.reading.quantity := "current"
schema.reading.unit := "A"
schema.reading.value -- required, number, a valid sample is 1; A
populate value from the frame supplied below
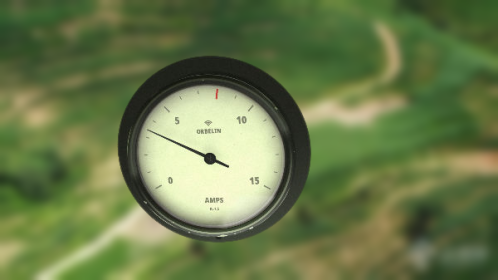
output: 3.5; A
